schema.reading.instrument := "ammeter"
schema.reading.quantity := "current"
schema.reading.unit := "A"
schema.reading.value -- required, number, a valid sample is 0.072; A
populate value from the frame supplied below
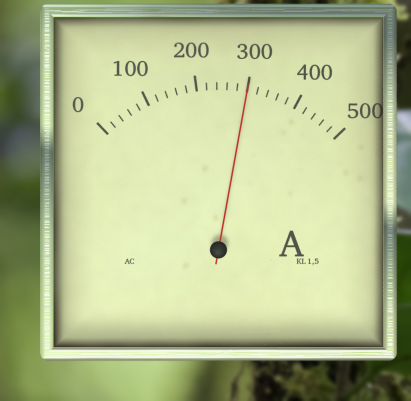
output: 300; A
